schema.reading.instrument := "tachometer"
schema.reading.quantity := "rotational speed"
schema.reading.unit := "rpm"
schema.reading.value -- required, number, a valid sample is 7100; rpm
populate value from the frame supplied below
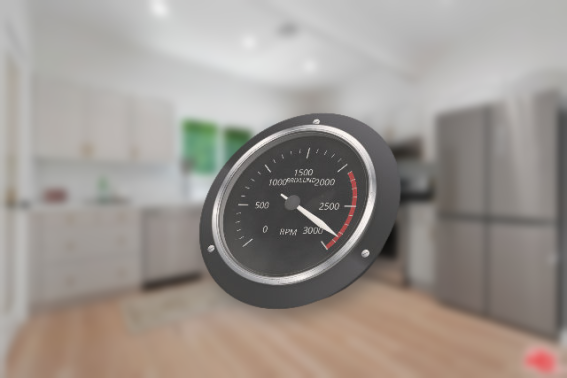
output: 2850; rpm
